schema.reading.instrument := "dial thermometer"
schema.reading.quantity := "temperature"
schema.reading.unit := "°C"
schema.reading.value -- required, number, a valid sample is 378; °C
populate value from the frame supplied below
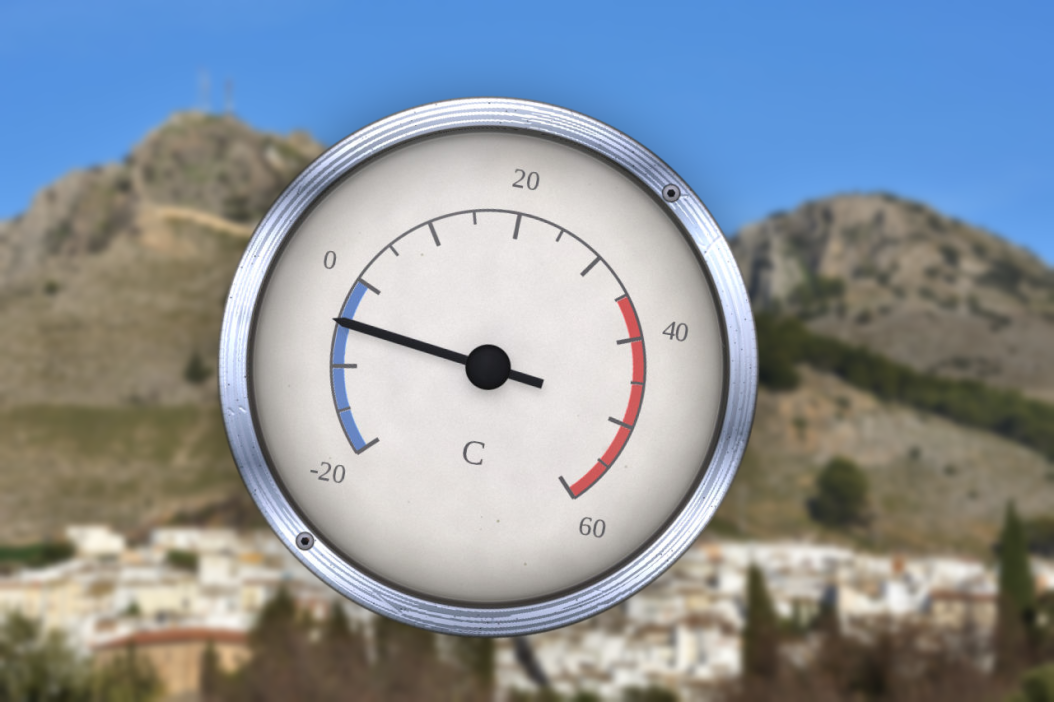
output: -5; °C
